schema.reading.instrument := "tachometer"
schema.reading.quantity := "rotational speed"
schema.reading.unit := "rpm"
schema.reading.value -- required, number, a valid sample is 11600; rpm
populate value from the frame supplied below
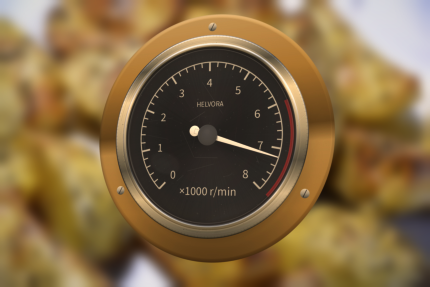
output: 7200; rpm
